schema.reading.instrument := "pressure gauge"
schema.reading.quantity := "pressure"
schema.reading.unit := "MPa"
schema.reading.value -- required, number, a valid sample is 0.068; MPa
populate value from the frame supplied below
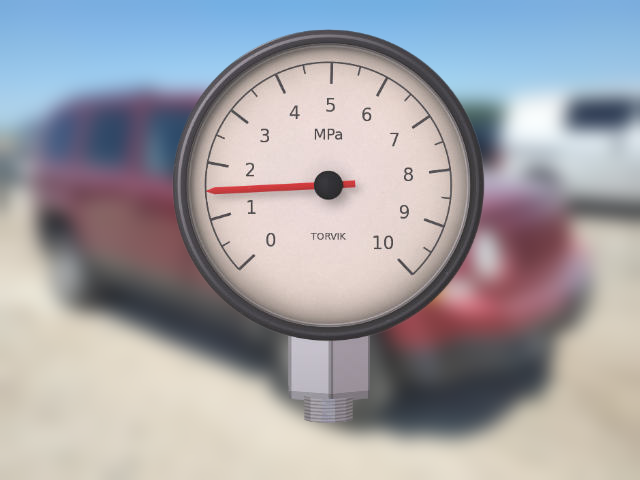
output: 1.5; MPa
